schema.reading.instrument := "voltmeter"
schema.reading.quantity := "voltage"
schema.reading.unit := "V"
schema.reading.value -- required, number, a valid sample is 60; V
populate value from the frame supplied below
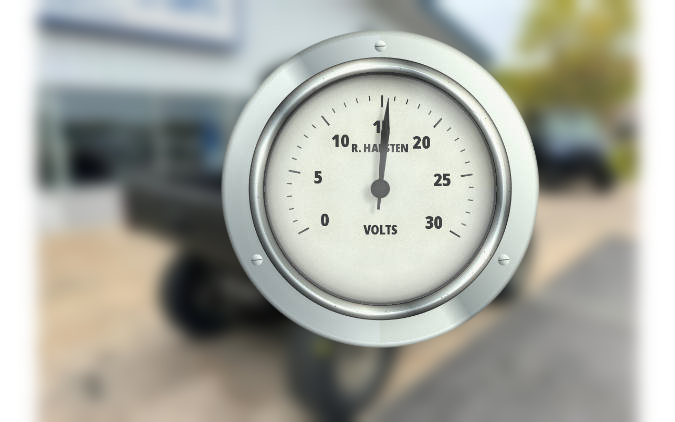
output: 15.5; V
